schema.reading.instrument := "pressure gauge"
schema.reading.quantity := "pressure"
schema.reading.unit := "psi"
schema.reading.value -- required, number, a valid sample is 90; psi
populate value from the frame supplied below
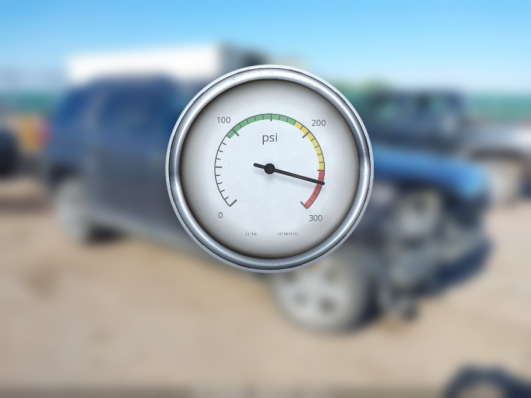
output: 265; psi
